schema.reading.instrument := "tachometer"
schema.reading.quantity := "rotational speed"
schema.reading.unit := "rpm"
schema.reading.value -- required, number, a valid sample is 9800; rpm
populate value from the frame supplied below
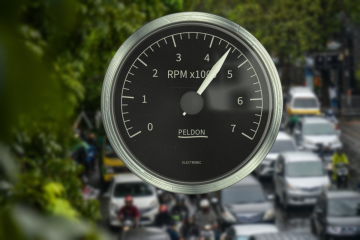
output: 4500; rpm
